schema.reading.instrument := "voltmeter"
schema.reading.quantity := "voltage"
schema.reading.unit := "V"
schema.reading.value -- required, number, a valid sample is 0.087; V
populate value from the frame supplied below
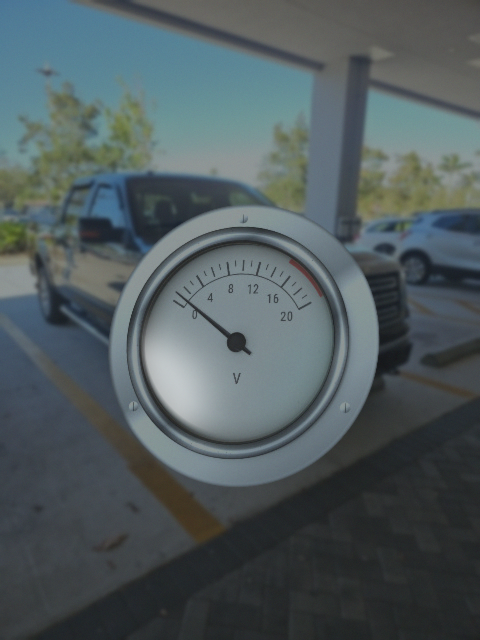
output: 1; V
